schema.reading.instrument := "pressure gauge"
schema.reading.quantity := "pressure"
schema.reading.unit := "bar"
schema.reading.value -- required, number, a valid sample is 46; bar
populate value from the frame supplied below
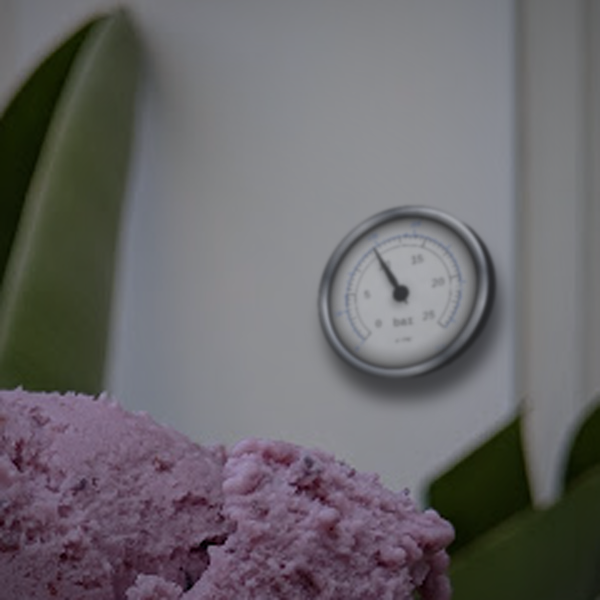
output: 10; bar
